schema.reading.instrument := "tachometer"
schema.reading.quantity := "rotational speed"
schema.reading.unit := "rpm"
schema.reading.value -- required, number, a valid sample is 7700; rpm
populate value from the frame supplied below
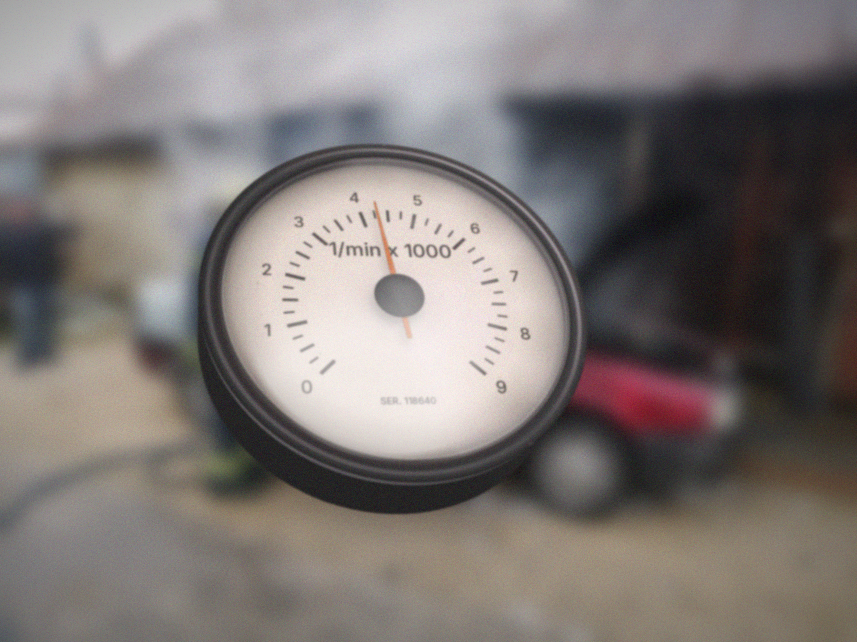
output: 4250; rpm
